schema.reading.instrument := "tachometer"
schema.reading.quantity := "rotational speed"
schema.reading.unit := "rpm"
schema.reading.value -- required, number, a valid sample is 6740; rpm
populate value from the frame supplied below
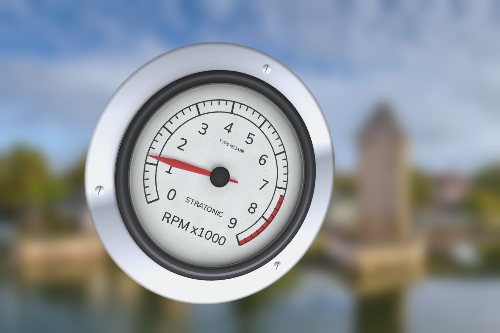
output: 1200; rpm
